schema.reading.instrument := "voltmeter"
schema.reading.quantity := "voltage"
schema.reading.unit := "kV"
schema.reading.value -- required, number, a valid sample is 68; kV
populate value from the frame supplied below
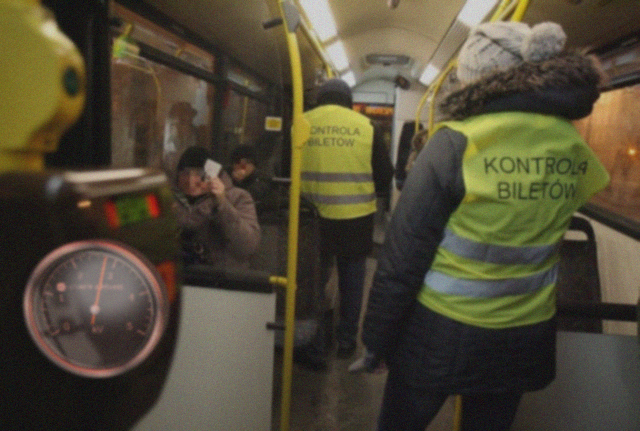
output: 2.8; kV
